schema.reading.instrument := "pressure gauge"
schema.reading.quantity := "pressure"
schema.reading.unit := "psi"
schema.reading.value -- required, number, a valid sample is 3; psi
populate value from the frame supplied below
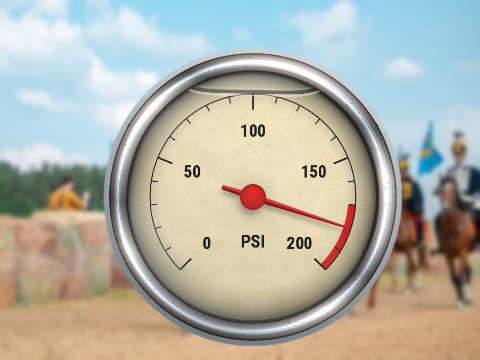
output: 180; psi
